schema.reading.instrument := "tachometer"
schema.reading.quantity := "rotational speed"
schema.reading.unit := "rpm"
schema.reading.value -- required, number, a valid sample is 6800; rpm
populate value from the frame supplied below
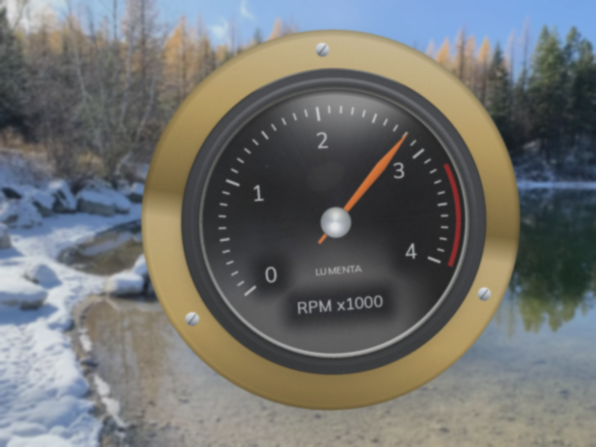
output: 2800; rpm
